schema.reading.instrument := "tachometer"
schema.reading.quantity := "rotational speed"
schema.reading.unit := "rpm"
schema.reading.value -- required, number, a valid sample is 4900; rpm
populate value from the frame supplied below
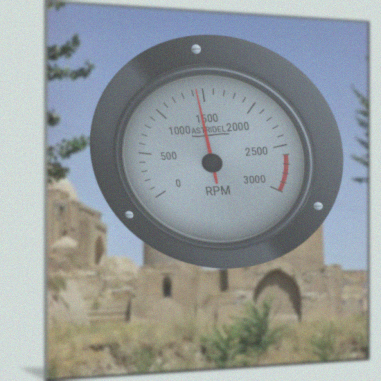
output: 1450; rpm
